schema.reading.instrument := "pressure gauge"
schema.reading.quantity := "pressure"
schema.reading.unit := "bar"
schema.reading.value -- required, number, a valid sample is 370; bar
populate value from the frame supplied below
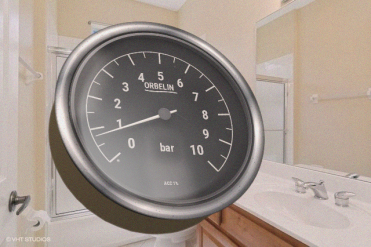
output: 0.75; bar
